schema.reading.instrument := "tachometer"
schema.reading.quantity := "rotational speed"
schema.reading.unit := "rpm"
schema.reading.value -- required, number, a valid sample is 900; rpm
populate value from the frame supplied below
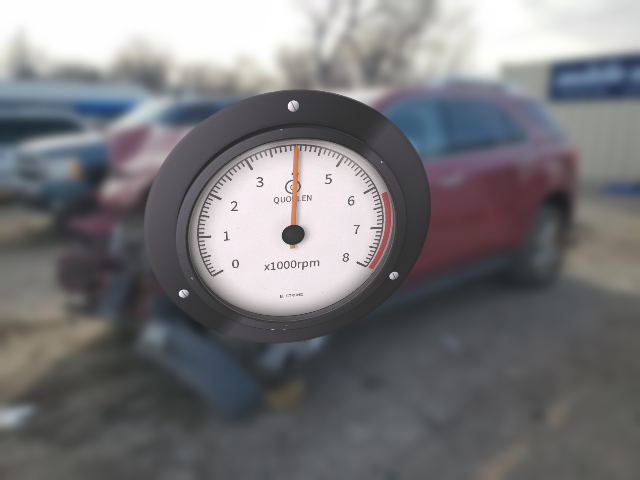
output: 4000; rpm
